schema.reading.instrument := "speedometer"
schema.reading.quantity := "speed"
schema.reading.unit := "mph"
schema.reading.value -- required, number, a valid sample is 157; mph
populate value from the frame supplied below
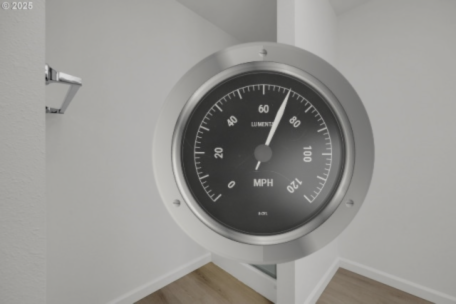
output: 70; mph
